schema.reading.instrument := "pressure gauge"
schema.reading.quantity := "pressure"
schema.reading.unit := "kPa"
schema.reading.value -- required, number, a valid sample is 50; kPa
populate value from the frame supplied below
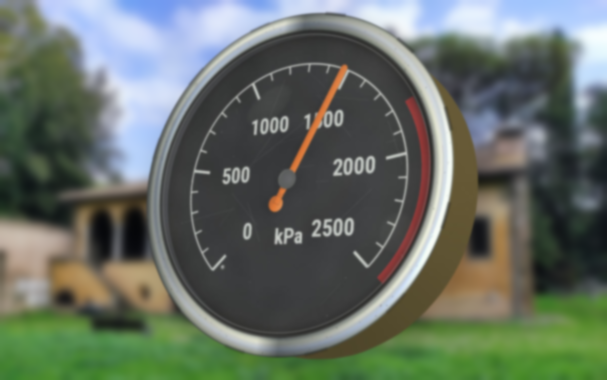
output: 1500; kPa
